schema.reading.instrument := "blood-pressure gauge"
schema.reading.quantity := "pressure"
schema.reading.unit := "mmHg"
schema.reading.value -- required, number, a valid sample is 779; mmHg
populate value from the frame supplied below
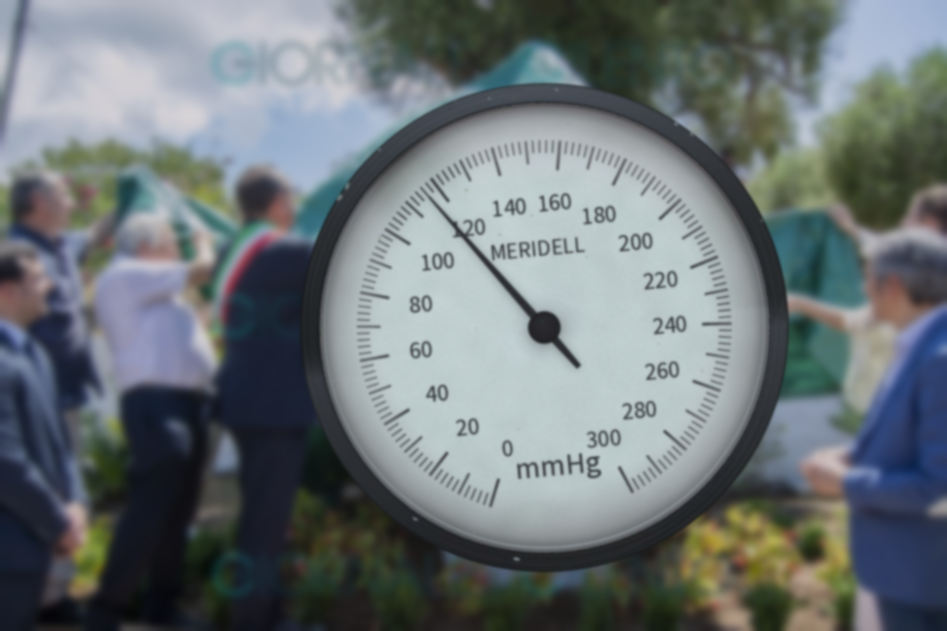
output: 116; mmHg
